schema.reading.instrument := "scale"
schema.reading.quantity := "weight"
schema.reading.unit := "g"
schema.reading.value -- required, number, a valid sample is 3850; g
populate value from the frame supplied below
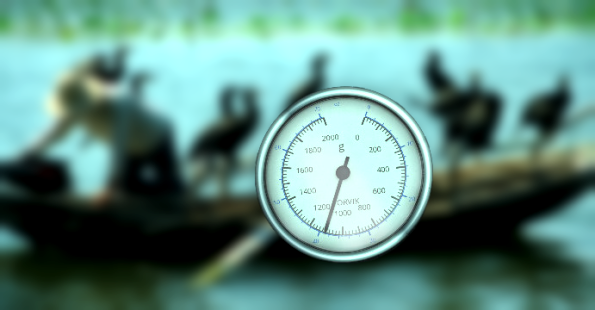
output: 1100; g
